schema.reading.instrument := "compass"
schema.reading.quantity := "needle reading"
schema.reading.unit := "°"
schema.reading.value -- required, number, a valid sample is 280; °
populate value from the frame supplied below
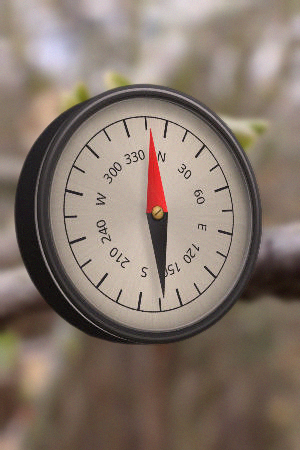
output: 345; °
